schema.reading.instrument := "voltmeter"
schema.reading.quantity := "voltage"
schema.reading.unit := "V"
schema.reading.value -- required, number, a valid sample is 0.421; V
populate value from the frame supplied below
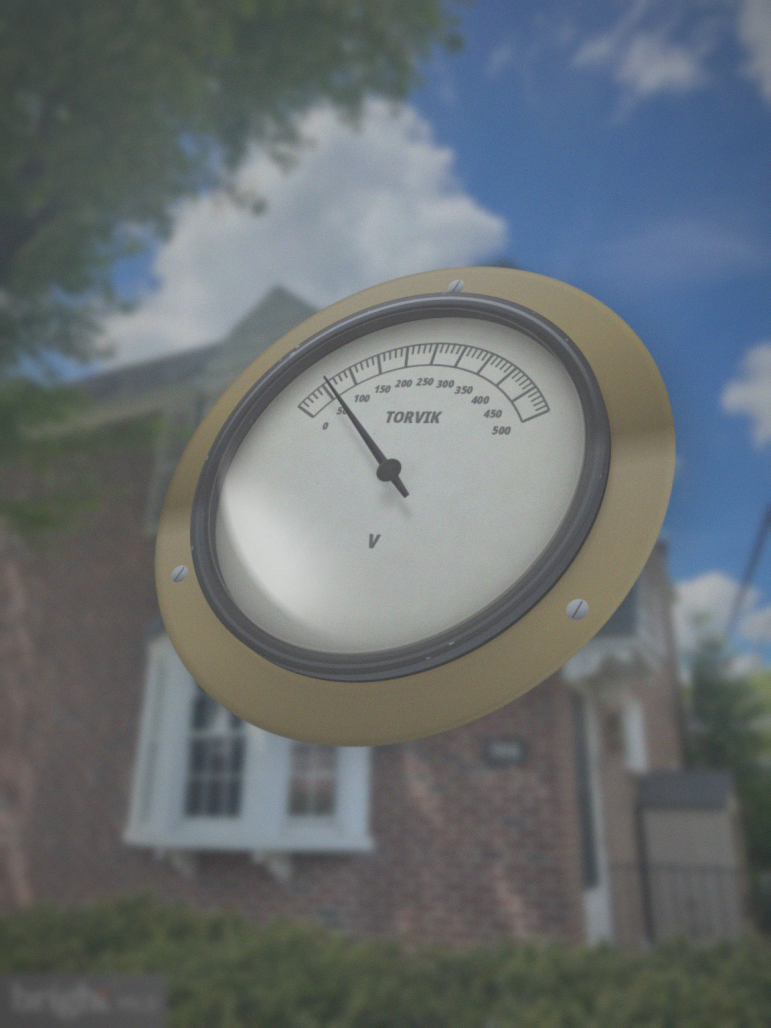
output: 60; V
